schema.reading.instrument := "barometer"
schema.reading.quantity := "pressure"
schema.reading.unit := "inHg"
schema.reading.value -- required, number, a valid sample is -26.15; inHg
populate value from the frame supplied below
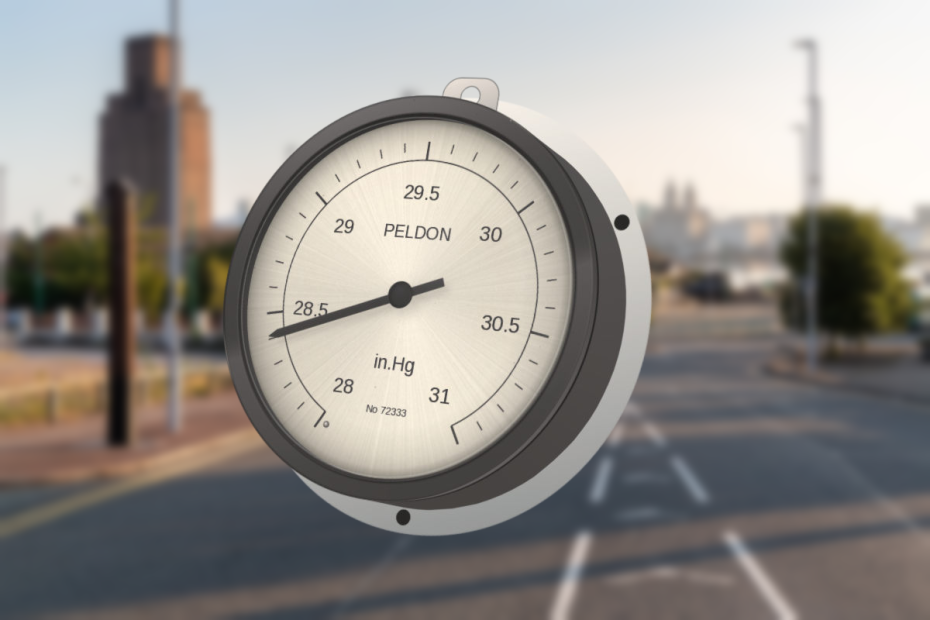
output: 28.4; inHg
